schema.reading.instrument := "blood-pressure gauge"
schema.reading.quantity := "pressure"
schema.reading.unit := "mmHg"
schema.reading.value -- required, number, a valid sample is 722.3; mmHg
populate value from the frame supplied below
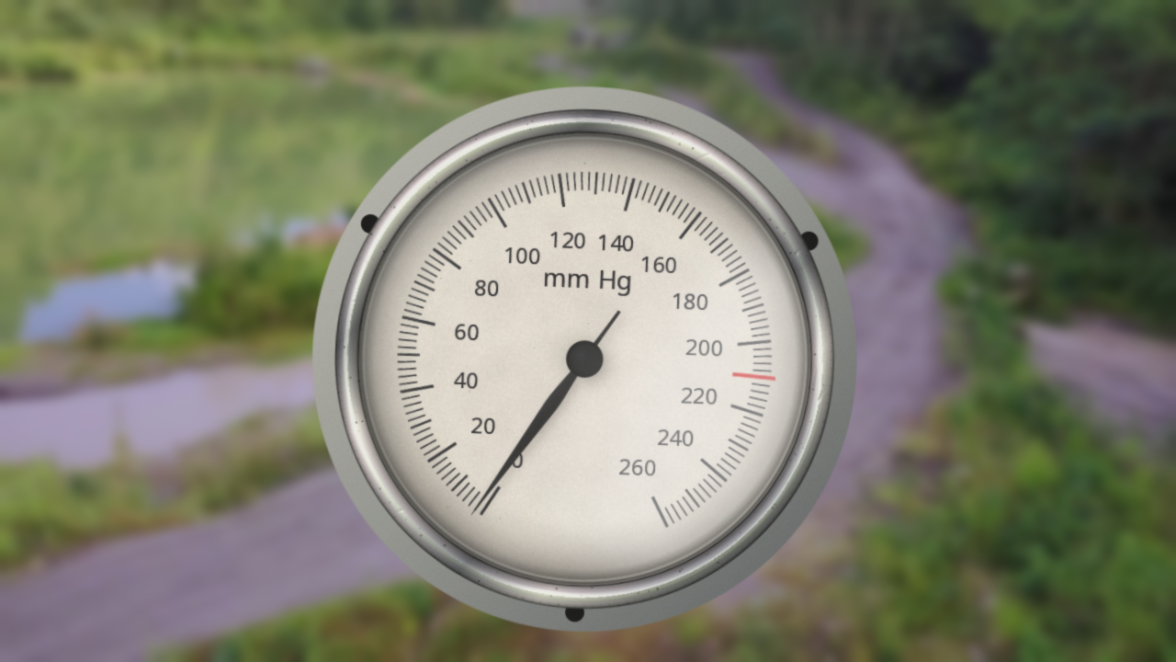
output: 2; mmHg
